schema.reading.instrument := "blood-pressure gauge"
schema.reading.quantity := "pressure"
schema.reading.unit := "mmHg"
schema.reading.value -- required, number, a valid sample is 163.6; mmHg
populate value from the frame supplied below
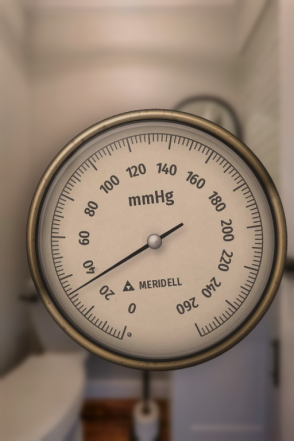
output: 32; mmHg
